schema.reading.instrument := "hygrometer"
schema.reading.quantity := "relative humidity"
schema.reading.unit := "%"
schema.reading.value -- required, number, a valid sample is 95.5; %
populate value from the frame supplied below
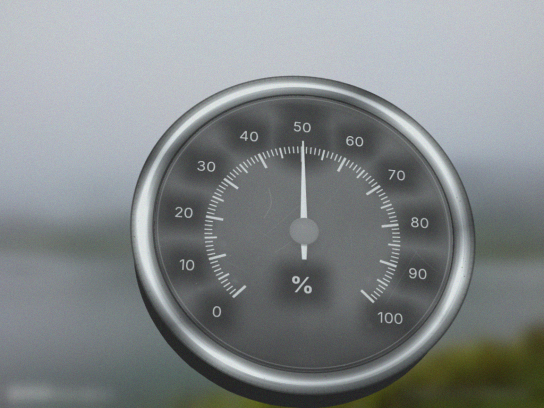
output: 50; %
